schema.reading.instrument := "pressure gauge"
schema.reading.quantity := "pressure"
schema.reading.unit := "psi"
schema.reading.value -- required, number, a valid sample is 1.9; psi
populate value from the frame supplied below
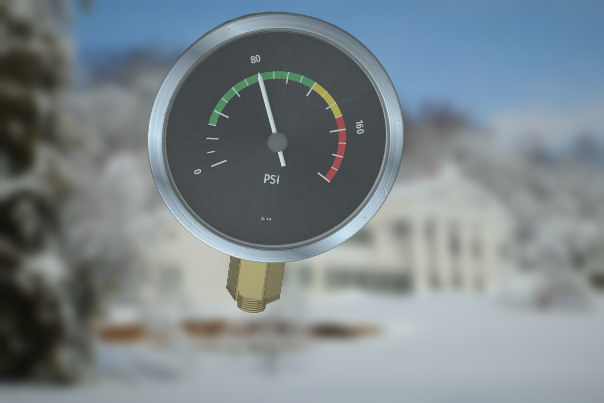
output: 80; psi
